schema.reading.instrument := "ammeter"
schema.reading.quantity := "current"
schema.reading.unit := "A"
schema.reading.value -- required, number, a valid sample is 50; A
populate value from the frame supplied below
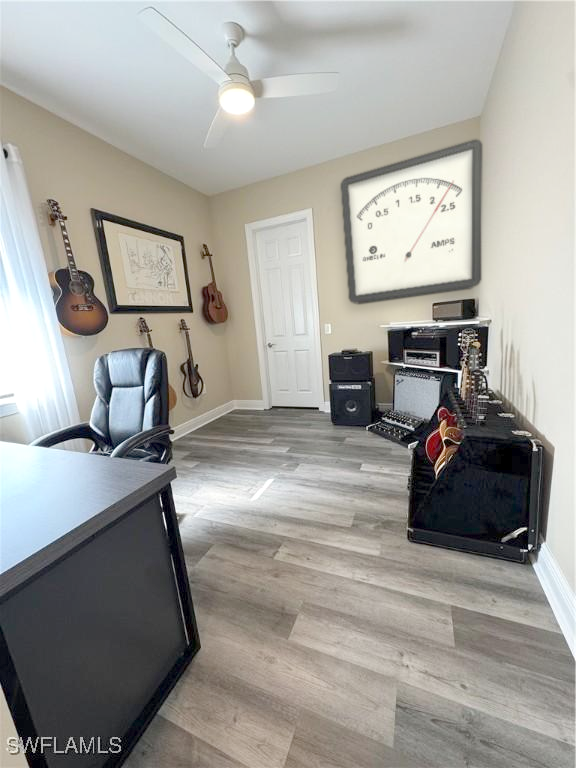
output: 2.25; A
